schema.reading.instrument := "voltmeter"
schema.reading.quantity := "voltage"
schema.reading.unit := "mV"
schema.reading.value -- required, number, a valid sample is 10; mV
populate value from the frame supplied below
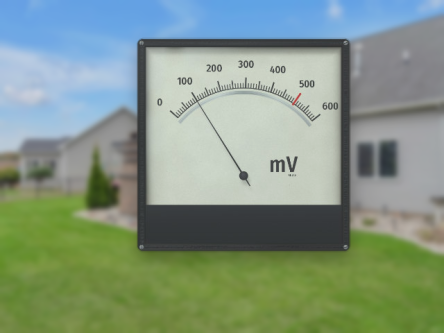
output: 100; mV
